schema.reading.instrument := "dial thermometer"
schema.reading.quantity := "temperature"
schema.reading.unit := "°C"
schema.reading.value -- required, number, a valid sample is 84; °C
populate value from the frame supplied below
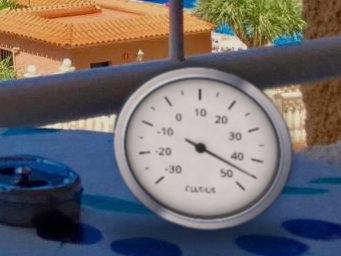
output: 45; °C
